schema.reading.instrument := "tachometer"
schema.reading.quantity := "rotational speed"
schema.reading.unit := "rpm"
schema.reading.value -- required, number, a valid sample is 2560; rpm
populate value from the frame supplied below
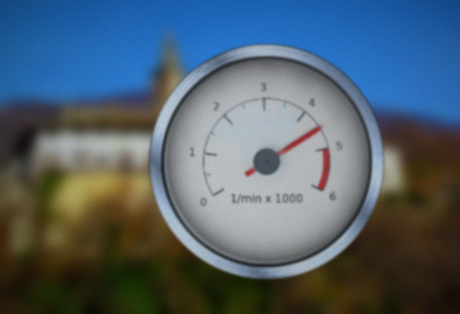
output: 4500; rpm
